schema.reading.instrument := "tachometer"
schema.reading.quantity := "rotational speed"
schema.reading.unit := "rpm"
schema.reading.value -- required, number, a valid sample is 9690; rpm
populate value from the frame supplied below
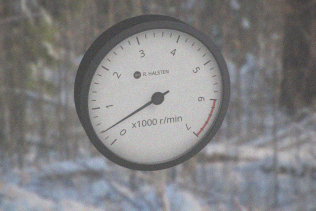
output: 400; rpm
